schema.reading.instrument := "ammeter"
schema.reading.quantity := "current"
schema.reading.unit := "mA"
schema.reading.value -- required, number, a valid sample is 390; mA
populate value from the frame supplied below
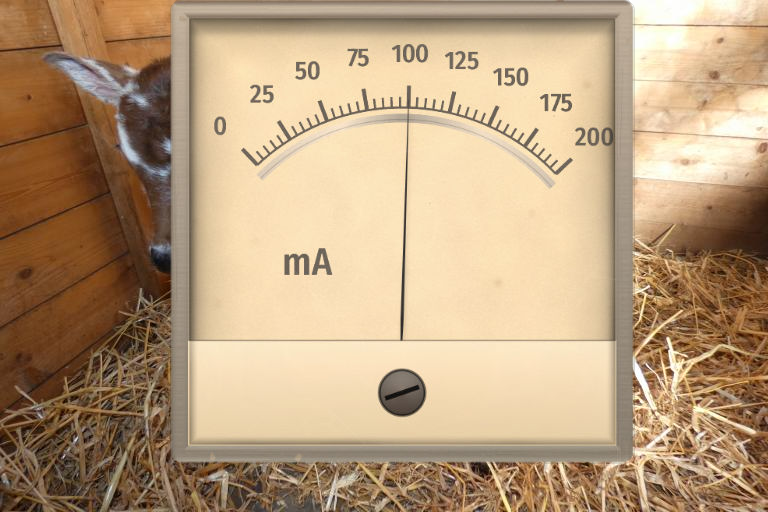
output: 100; mA
